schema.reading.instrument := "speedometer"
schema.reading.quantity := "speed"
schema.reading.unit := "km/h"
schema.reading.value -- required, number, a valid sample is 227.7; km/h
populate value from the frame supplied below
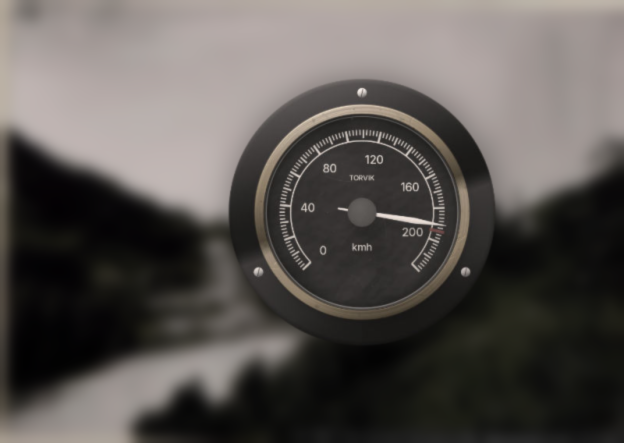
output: 190; km/h
